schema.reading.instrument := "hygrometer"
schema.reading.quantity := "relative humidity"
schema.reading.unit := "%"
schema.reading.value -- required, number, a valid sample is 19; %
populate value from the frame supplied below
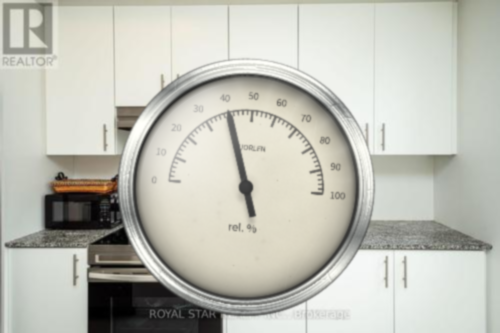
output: 40; %
